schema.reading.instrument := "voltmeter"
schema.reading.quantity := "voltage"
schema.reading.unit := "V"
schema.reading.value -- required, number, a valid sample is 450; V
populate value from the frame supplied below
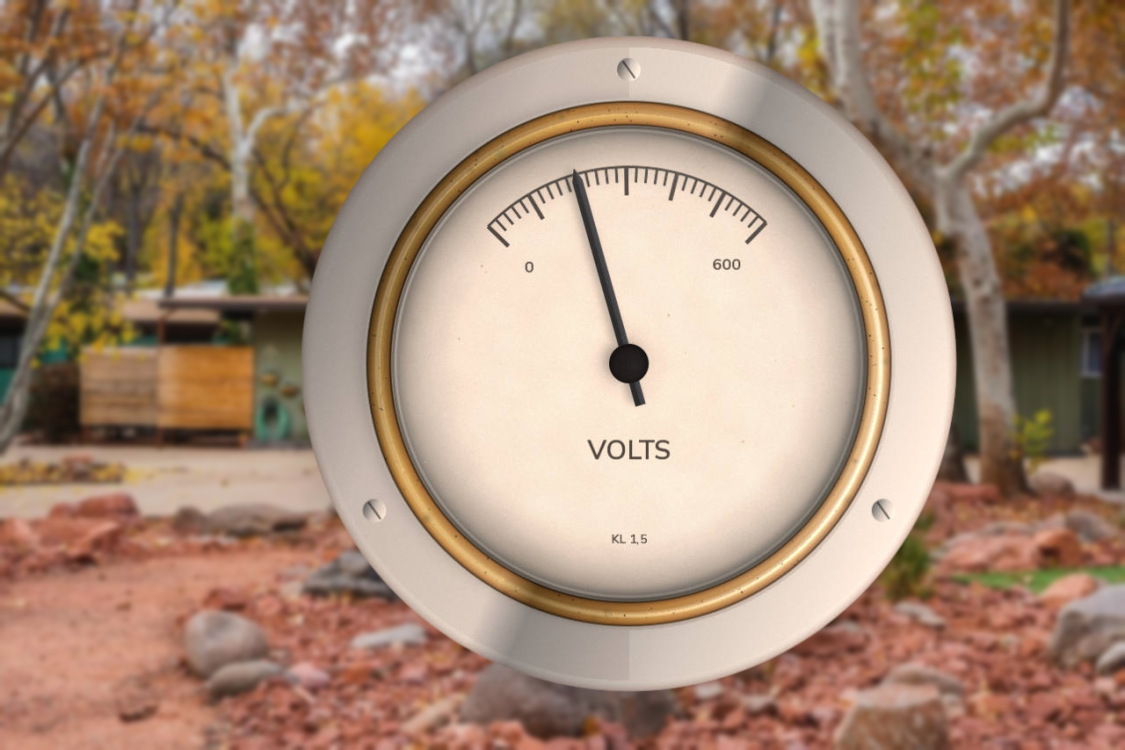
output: 200; V
